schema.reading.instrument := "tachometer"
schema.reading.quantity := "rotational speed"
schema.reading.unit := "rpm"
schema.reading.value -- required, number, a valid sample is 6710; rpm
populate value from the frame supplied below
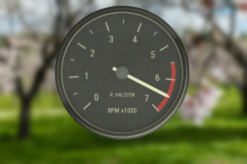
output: 6500; rpm
